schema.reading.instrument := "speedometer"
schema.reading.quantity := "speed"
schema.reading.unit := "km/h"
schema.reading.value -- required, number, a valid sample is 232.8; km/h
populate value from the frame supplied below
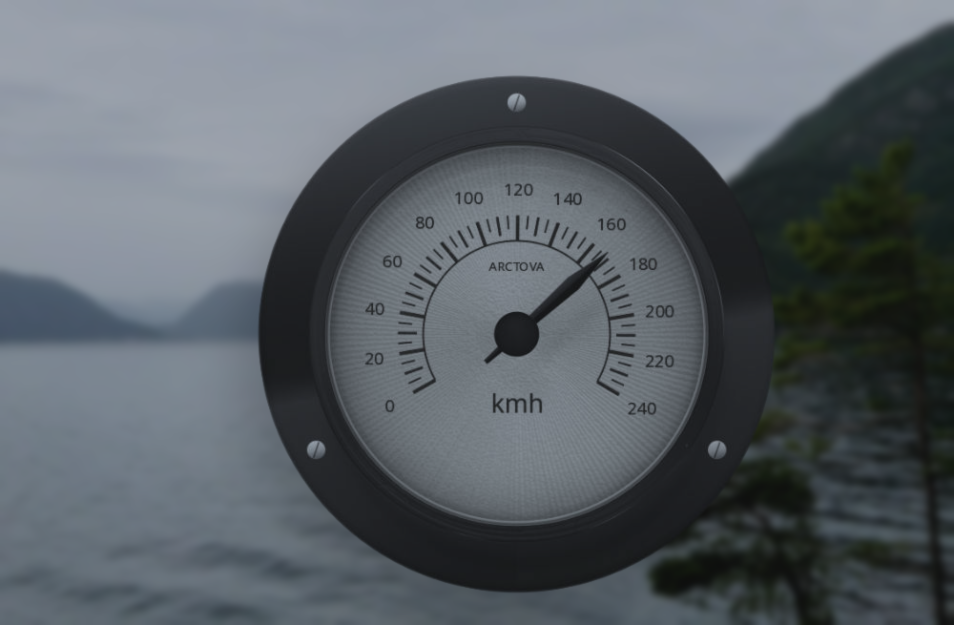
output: 167.5; km/h
